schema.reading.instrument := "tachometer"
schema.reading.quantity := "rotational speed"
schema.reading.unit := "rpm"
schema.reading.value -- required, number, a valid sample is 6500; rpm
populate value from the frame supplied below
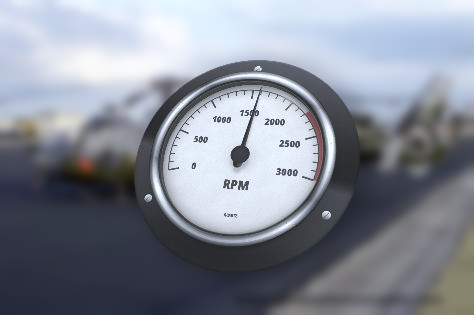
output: 1600; rpm
